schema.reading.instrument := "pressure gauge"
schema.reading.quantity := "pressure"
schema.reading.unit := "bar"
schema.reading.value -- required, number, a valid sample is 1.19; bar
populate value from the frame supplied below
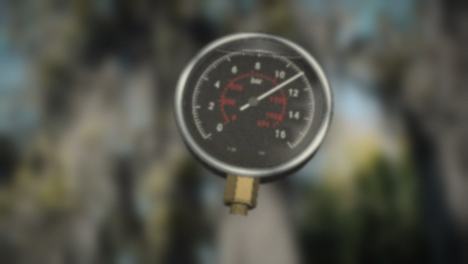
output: 11; bar
